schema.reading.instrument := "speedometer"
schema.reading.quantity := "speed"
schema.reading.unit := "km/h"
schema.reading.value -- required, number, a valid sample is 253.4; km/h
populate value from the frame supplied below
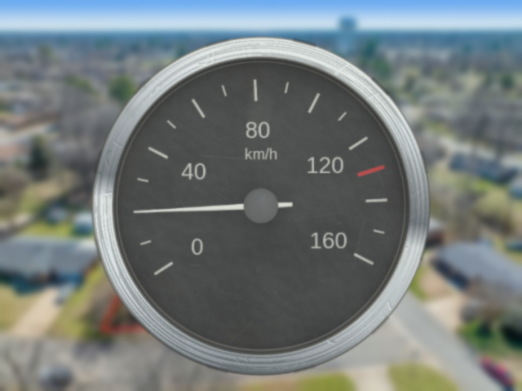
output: 20; km/h
